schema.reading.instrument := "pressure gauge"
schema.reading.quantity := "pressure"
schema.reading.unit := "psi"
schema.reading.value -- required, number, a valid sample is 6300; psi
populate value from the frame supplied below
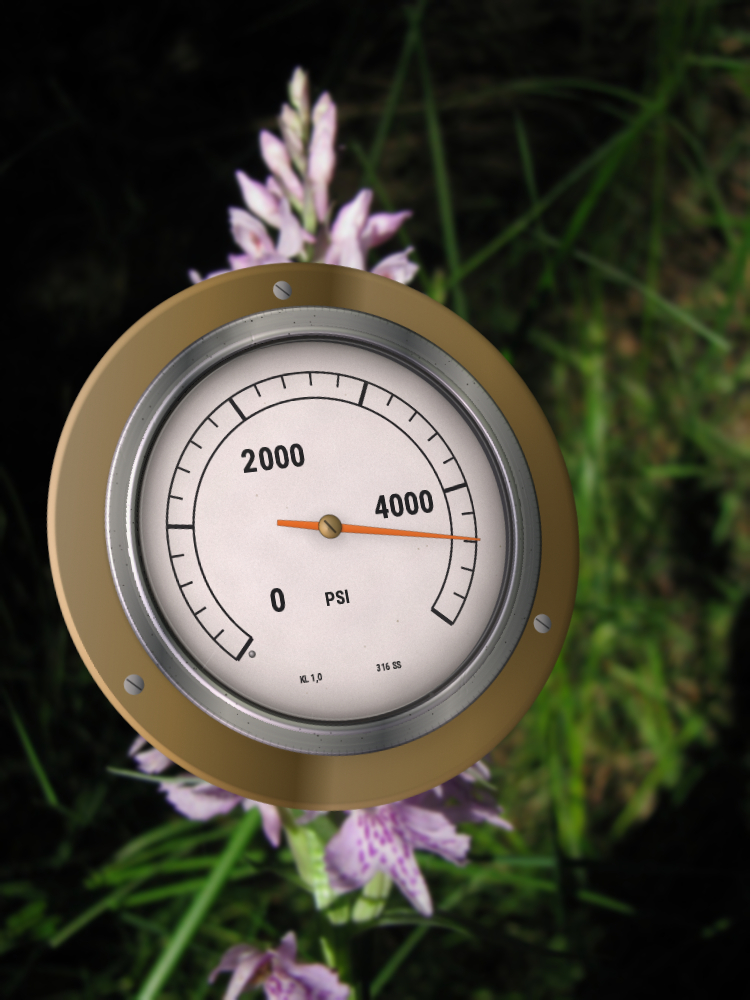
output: 4400; psi
